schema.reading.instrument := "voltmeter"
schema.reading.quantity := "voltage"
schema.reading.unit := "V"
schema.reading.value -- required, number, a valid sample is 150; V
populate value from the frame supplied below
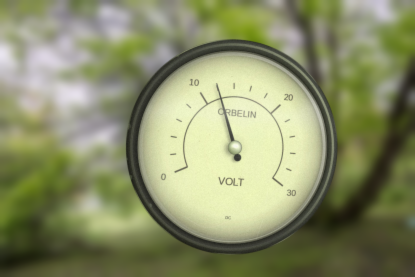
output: 12; V
